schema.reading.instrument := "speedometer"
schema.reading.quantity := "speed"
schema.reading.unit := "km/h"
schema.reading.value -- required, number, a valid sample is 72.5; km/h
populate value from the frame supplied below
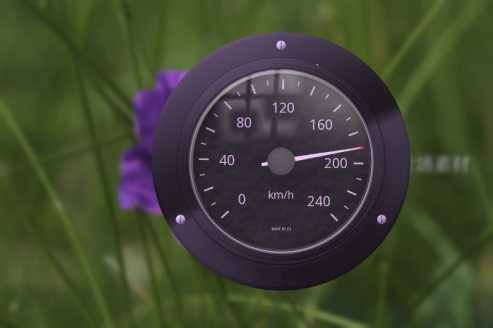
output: 190; km/h
